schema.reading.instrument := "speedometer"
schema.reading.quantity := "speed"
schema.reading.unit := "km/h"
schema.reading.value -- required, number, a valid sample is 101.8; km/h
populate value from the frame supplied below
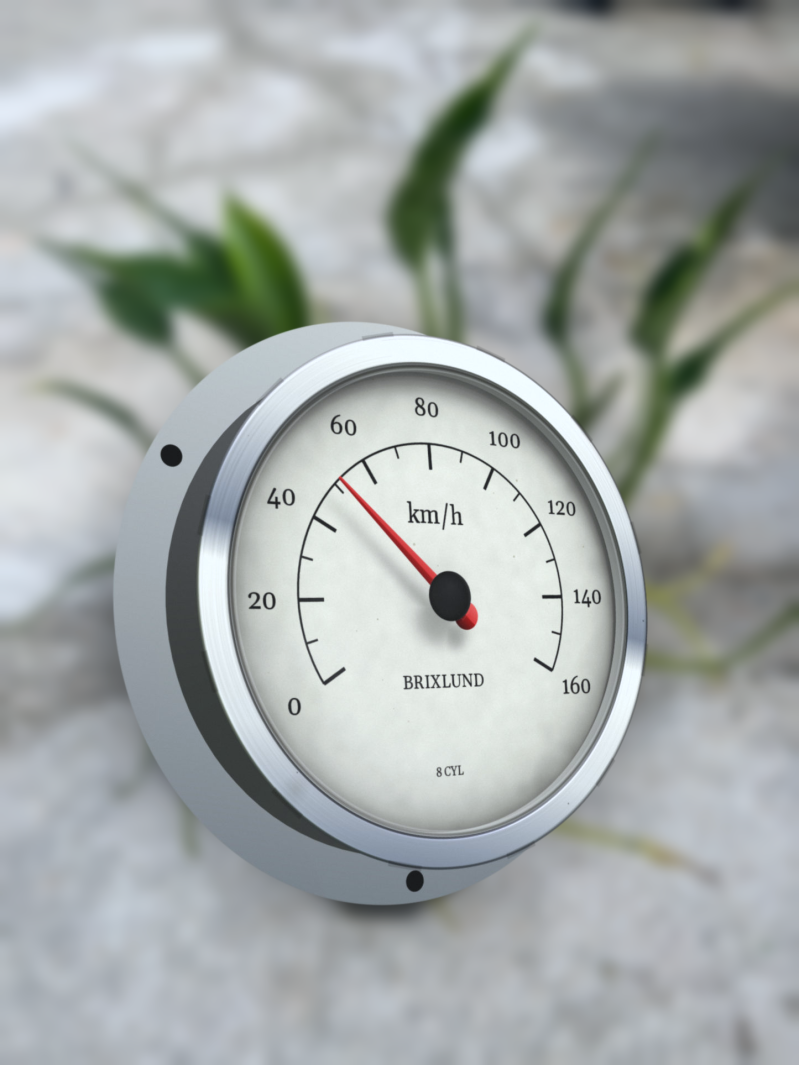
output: 50; km/h
